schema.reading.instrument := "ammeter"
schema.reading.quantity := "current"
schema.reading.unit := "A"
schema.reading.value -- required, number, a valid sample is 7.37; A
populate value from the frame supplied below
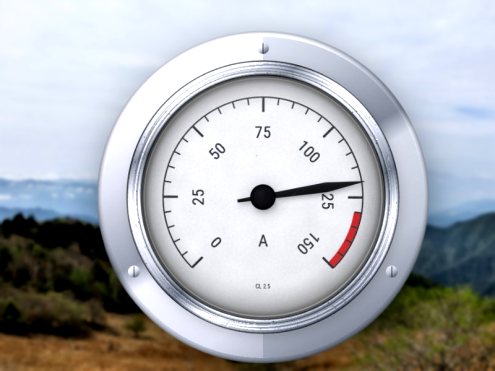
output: 120; A
